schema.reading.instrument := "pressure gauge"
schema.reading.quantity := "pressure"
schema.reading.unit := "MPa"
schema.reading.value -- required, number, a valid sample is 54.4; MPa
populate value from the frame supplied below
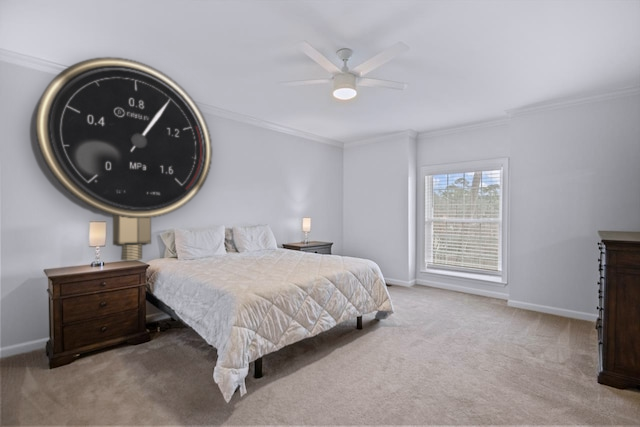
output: 1; MPa
